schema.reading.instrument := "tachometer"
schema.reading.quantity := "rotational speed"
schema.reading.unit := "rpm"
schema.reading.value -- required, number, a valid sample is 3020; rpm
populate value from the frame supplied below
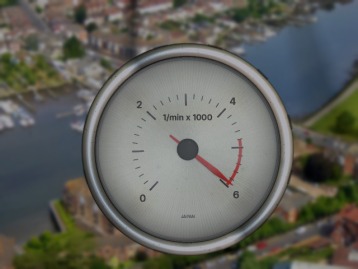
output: 5900; rpm
